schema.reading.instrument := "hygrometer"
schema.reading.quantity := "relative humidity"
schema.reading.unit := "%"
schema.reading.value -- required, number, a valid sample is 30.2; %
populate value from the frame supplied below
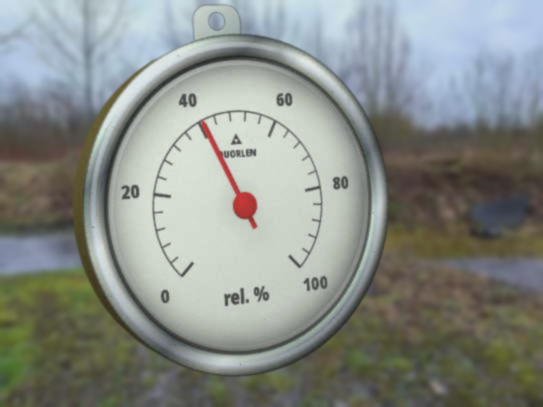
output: 40; %
